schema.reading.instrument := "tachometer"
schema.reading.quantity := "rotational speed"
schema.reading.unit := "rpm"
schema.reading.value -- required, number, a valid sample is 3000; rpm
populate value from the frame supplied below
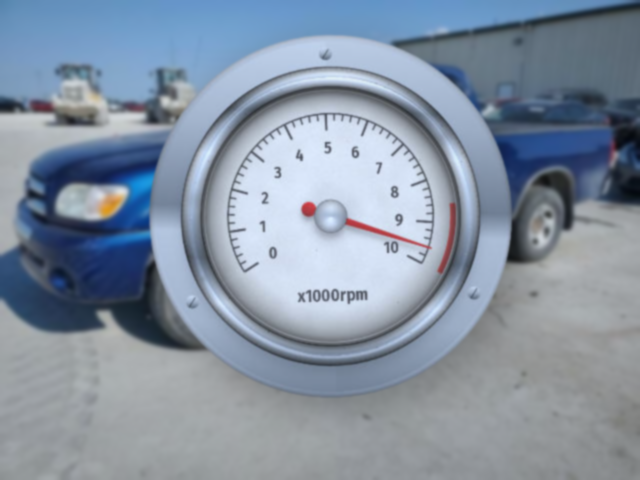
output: 9600; rpm
